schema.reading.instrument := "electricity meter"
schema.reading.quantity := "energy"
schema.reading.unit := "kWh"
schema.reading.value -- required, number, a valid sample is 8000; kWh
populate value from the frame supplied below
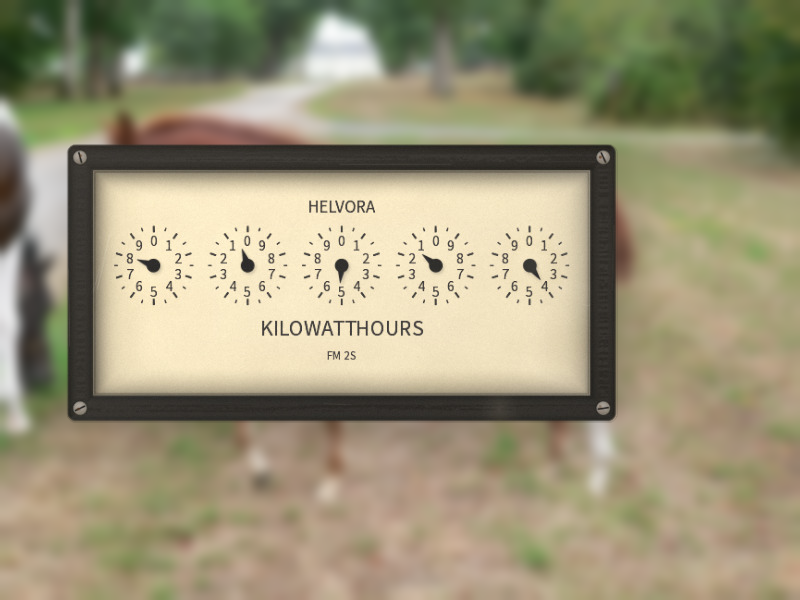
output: 80514; kWh
